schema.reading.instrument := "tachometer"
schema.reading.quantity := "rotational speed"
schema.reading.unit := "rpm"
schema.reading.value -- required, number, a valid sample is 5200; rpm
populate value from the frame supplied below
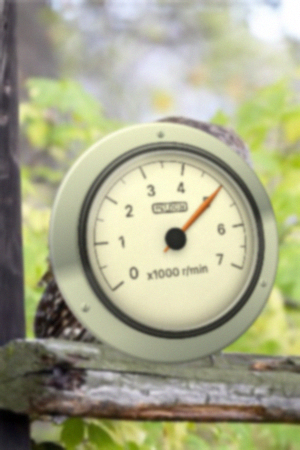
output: 5000; rpm
